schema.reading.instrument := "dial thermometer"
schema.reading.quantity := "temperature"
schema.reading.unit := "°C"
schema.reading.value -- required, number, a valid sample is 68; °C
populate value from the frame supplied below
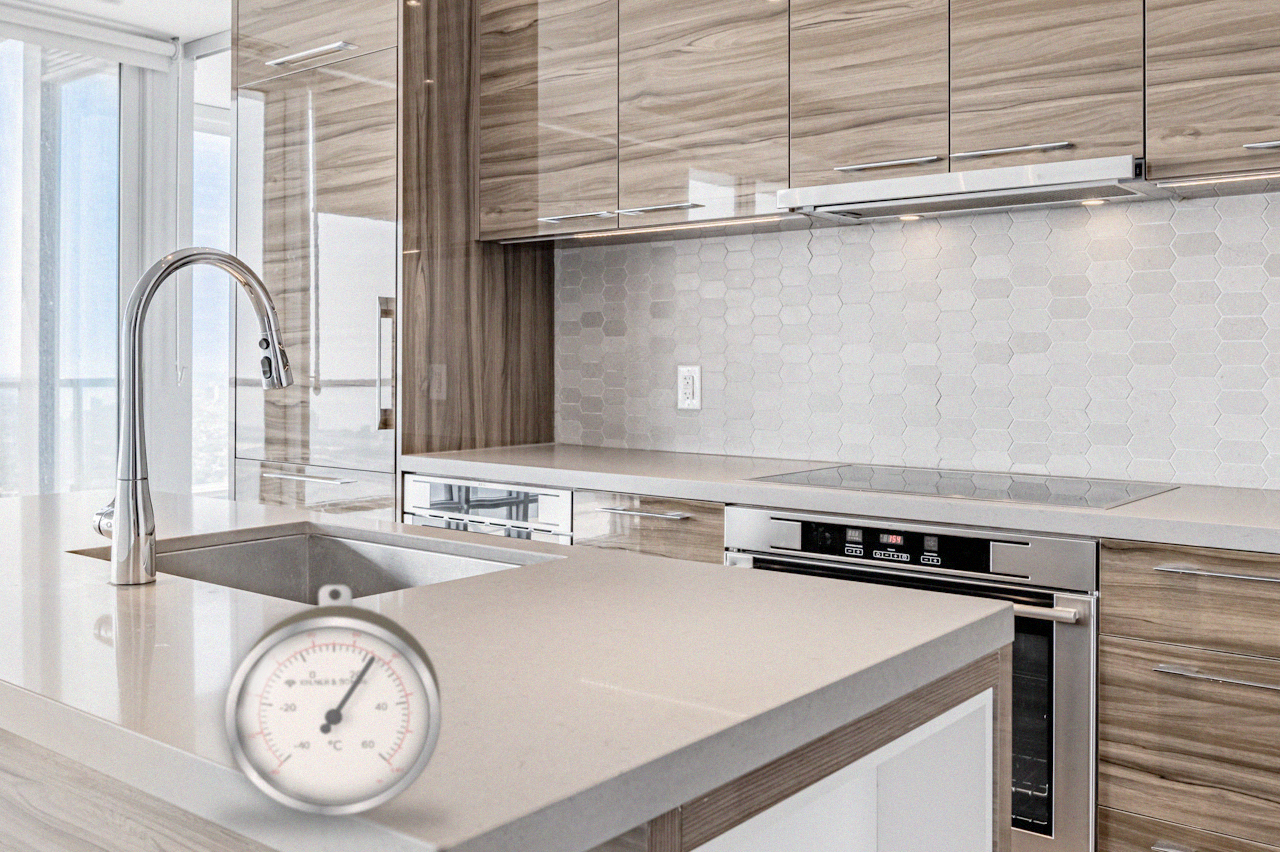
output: 22; °C
